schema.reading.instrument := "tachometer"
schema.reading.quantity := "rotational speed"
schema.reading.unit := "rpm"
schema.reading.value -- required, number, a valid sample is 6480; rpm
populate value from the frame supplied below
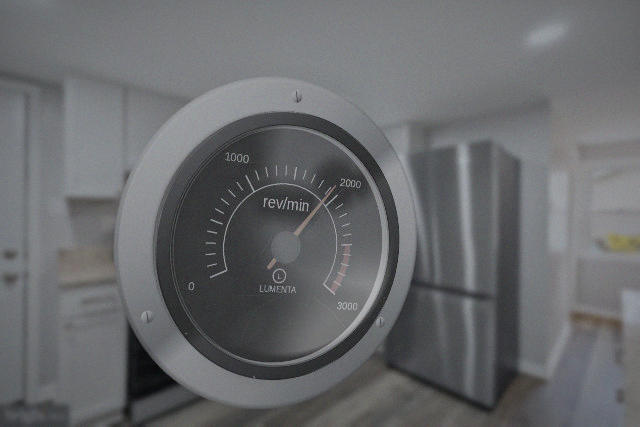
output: 1900; rpm
